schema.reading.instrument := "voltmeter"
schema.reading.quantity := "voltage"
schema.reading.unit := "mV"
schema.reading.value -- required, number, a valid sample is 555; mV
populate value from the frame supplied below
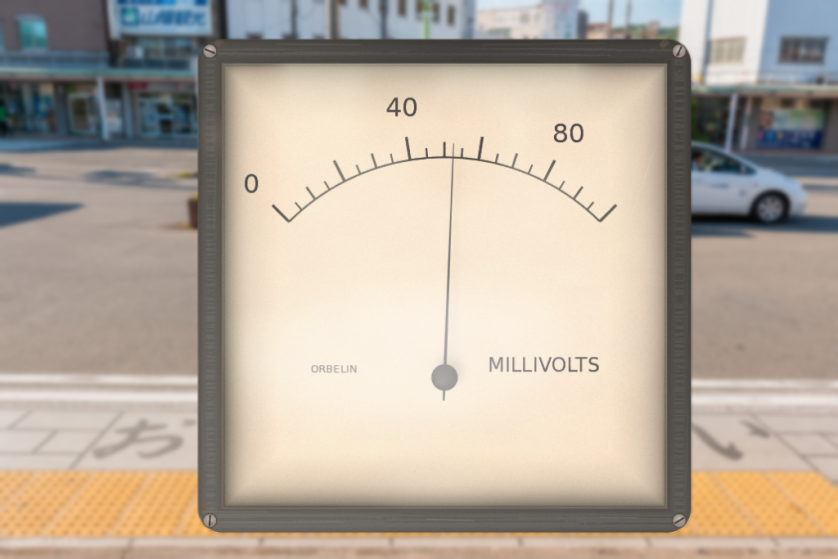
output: 52.5; mV
